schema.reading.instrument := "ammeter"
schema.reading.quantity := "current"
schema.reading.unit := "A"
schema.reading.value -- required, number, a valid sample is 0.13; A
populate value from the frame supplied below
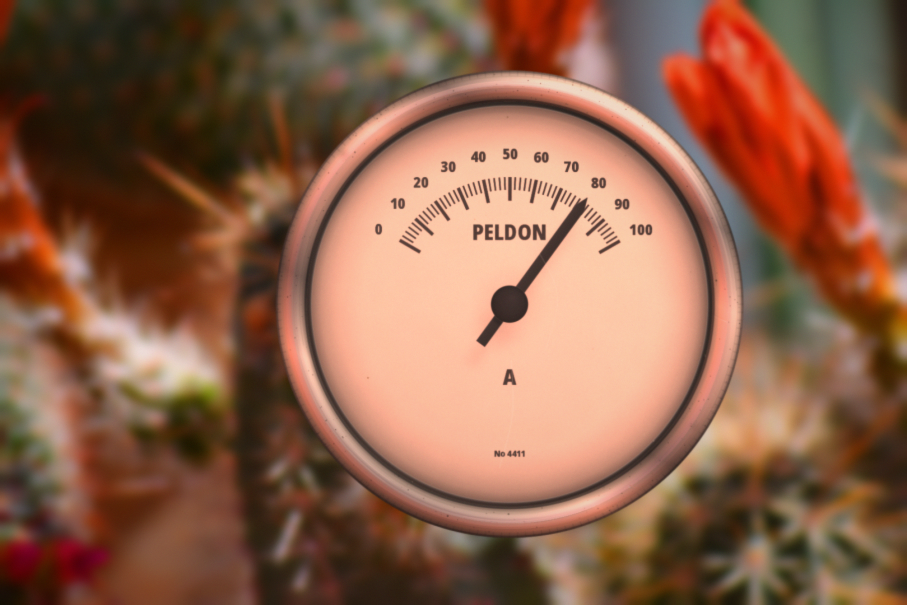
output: 80; A
